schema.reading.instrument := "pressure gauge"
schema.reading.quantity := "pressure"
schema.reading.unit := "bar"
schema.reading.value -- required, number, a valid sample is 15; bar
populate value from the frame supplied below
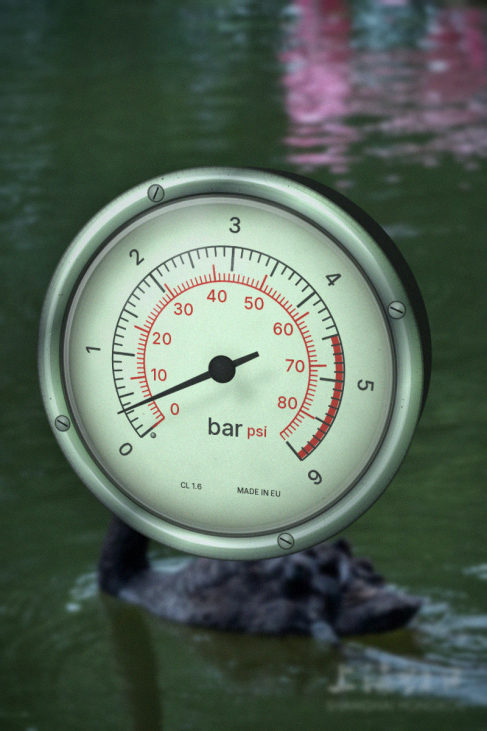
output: 0.35; bar
